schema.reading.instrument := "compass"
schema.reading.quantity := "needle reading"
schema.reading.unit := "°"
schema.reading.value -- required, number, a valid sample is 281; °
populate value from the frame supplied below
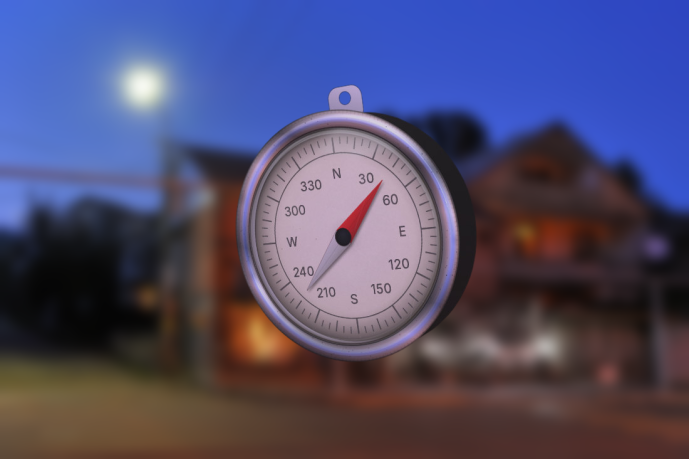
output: 45; °
